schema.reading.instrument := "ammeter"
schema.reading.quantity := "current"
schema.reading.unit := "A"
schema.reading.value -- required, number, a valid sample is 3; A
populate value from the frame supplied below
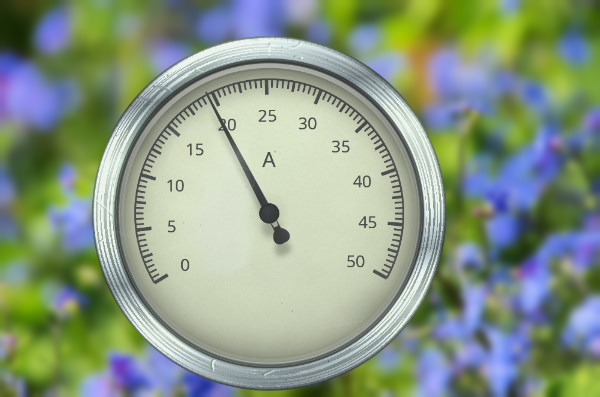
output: 19.5; A
